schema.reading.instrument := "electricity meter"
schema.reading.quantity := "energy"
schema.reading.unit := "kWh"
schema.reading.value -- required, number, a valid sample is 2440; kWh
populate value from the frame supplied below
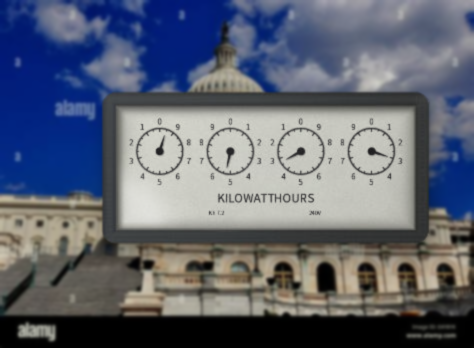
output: 9533; kWh
